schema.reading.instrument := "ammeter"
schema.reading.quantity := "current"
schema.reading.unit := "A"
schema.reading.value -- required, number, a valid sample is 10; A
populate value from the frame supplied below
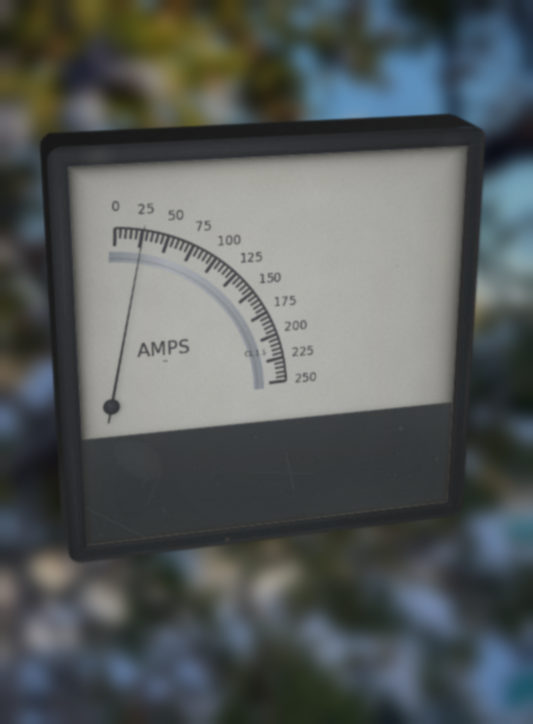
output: 25; A
